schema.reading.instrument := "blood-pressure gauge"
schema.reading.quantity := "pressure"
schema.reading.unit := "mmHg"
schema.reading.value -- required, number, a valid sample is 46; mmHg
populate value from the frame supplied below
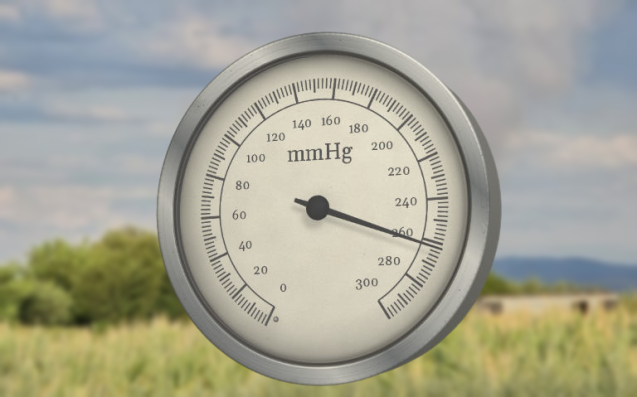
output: 262; mmHg
